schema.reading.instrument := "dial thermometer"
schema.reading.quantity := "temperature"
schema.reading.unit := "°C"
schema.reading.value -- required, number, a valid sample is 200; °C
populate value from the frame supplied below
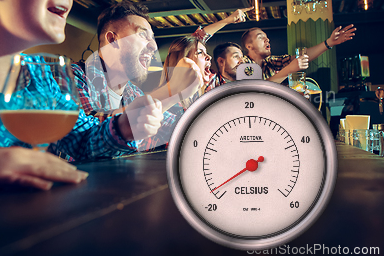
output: -16; °C
